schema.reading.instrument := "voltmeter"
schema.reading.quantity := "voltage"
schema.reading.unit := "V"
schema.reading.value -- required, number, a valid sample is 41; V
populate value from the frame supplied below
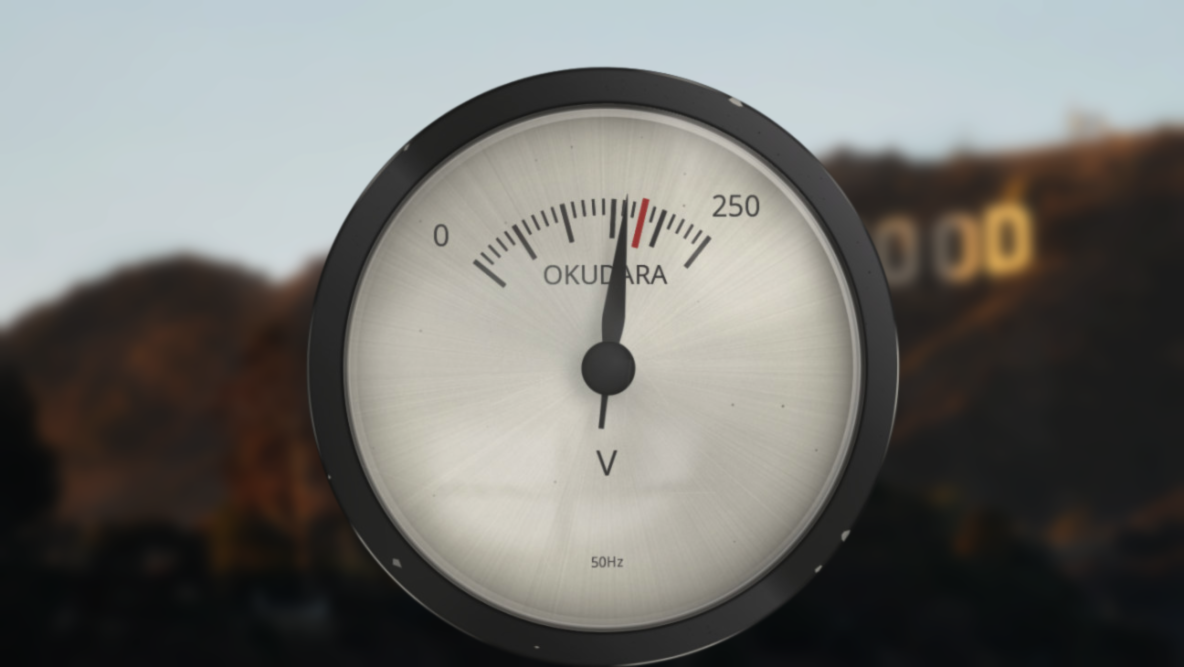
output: 160; V
